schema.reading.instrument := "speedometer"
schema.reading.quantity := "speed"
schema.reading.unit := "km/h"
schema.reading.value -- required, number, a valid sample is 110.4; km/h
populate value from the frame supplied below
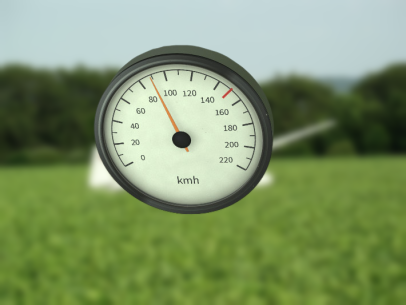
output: 90; km/h
